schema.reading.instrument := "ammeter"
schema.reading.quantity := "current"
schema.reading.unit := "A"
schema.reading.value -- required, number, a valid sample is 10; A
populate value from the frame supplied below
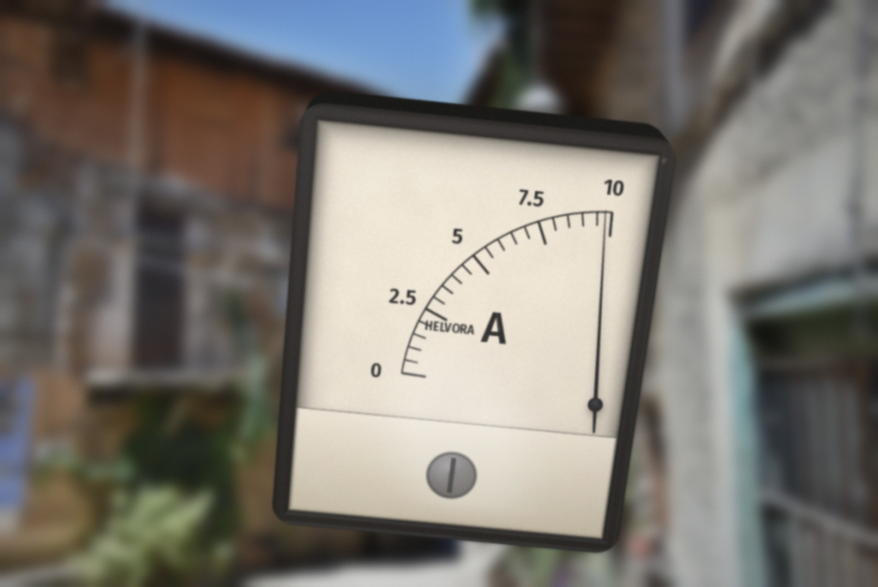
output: 9.75; A
